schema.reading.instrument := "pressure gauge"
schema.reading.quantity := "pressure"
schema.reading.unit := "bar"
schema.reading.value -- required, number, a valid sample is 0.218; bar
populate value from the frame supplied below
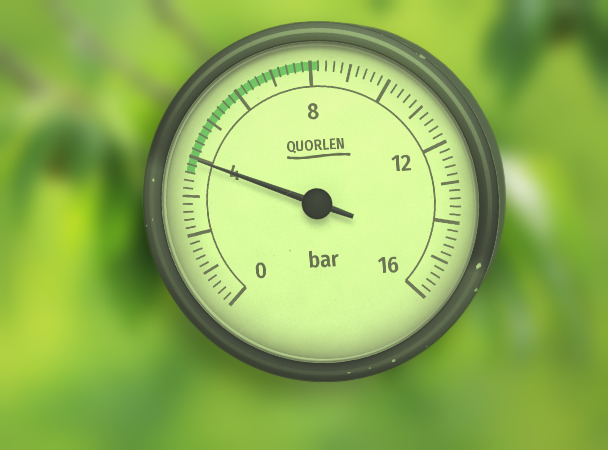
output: 4; bar
